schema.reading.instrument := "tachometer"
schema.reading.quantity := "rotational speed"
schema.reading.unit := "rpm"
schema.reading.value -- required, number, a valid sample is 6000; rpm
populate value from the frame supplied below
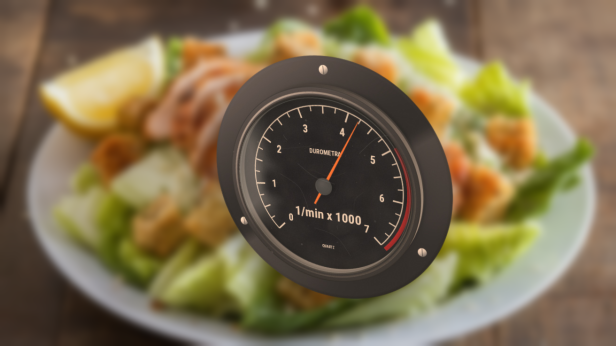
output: 4250; rpm
